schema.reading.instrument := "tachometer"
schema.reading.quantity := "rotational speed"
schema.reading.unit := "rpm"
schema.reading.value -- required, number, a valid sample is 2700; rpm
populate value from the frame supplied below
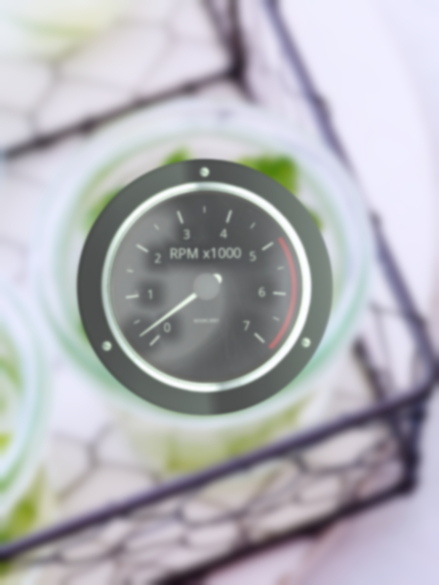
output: 250; rpm
